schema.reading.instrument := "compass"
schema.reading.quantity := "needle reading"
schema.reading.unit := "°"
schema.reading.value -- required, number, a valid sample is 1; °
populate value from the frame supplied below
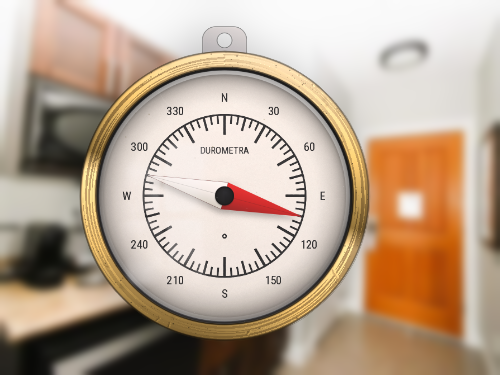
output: 105; °
